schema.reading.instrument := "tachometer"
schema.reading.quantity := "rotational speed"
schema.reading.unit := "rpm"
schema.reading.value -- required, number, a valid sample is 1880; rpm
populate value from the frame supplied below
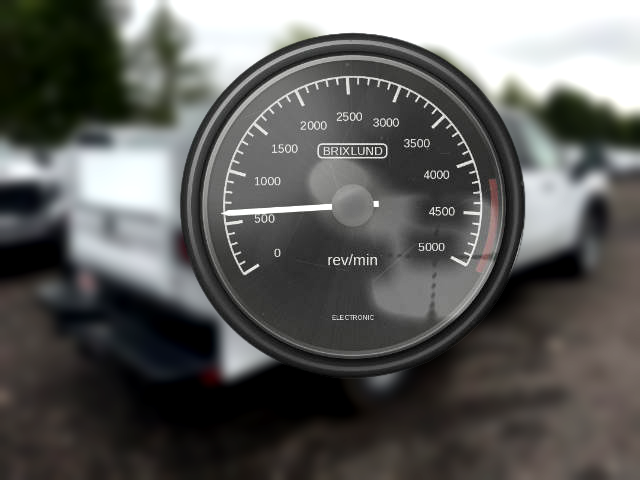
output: 600; rpm
